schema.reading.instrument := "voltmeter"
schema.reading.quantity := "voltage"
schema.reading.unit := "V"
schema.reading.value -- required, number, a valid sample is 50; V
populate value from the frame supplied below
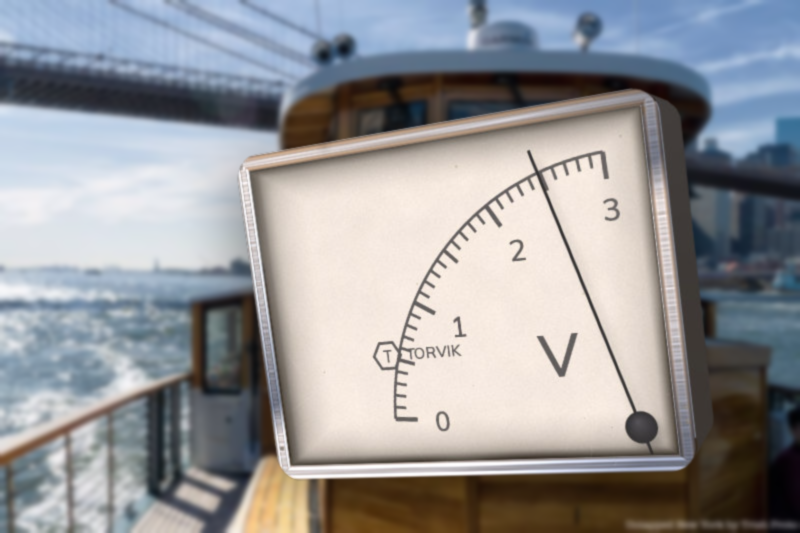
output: 2.5; V
